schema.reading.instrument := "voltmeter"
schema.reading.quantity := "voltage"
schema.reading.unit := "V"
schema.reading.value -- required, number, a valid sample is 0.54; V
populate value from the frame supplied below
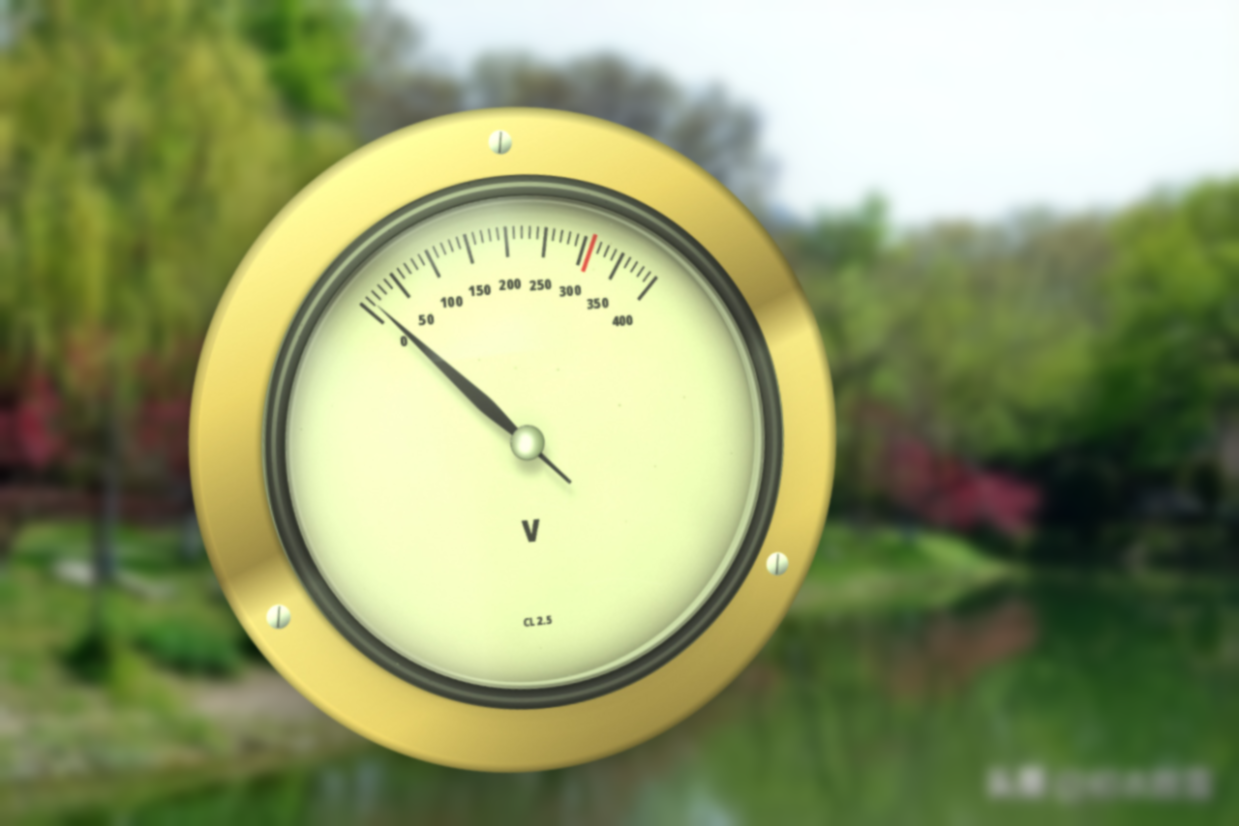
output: 10; V
